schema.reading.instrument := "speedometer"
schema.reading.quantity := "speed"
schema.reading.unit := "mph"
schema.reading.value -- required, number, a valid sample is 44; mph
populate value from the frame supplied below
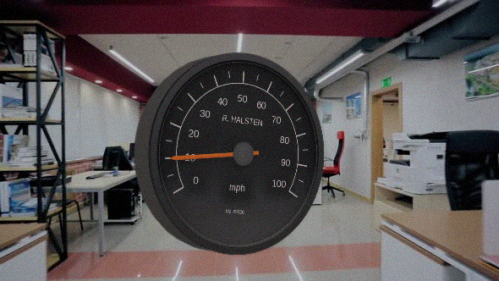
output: 10; mph
